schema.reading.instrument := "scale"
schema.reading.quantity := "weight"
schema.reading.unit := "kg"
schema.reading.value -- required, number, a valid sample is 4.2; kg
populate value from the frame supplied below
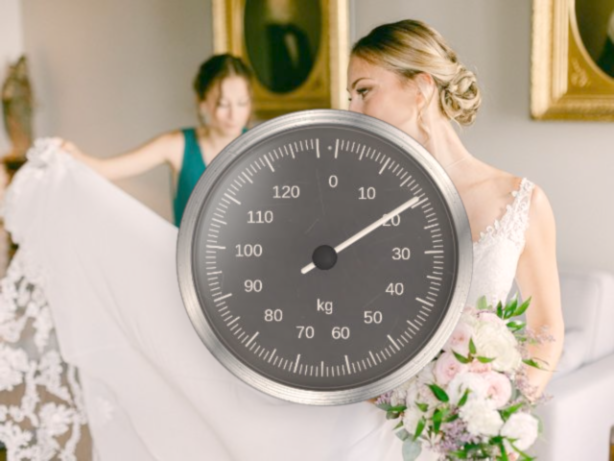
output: 19; kg
